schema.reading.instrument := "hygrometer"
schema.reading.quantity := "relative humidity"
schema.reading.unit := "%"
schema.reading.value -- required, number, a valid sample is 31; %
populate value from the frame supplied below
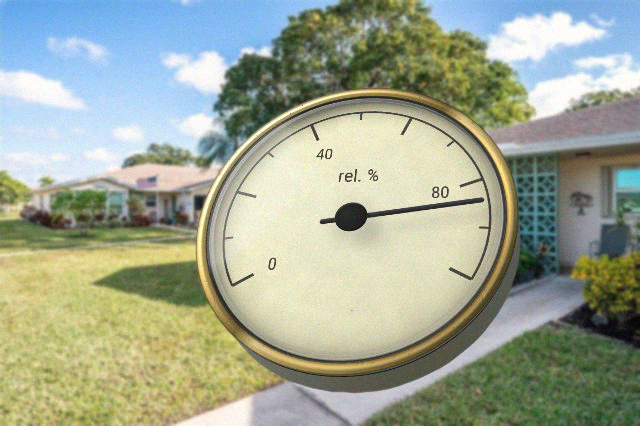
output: 85; %
